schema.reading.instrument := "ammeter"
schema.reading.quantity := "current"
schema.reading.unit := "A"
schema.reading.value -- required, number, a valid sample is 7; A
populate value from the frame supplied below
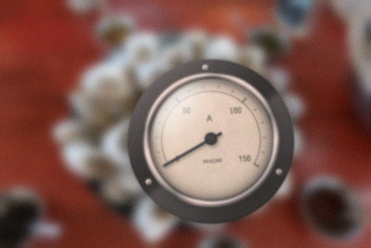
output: 0; A
